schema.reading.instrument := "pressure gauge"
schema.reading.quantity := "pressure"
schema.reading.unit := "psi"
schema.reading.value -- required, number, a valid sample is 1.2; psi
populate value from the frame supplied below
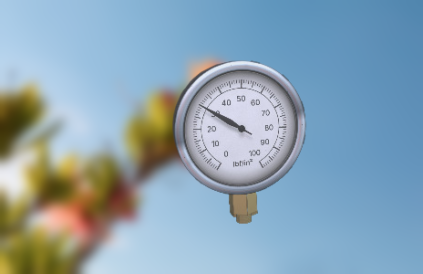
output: 30; psi
